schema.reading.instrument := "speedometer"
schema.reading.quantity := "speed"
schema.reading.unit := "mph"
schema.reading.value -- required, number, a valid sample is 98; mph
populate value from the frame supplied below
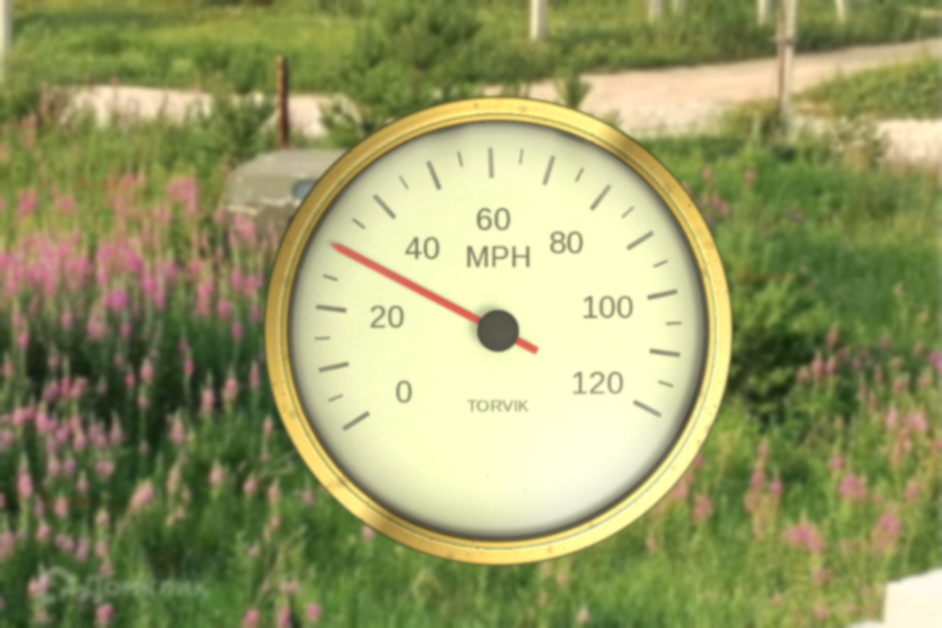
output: 30; mph
